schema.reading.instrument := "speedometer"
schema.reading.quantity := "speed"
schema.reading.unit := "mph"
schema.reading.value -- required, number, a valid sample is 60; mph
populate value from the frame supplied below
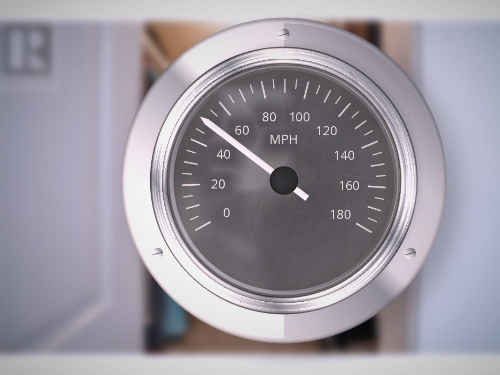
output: 50; mph
